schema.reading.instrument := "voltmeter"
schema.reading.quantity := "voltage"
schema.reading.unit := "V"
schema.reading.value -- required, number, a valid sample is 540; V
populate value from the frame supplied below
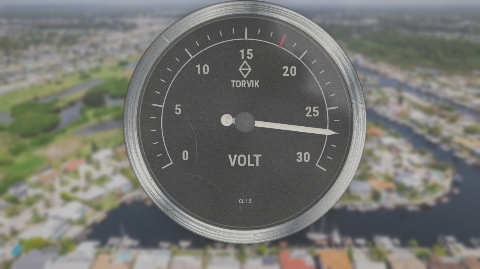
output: 27; V
